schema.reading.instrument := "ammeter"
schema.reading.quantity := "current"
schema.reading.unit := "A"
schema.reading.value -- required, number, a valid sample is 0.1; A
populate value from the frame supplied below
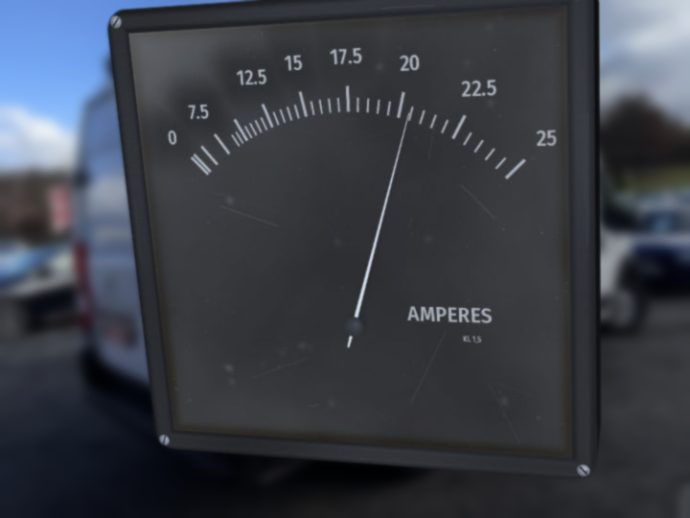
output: 20.5; A
